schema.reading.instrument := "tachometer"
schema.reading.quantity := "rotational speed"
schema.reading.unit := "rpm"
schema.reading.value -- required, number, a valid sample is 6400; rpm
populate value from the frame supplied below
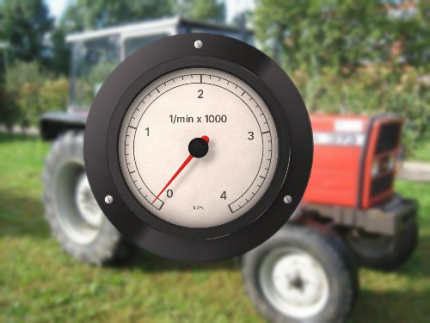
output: 100; rpm
